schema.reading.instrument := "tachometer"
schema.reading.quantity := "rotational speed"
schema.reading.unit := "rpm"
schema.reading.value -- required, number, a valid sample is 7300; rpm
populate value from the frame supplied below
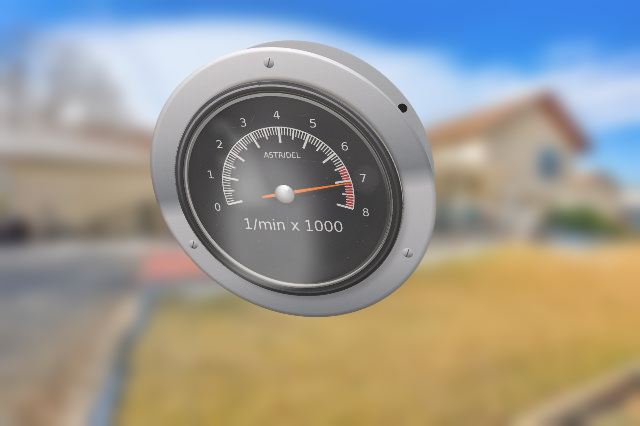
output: 7000; rpm
